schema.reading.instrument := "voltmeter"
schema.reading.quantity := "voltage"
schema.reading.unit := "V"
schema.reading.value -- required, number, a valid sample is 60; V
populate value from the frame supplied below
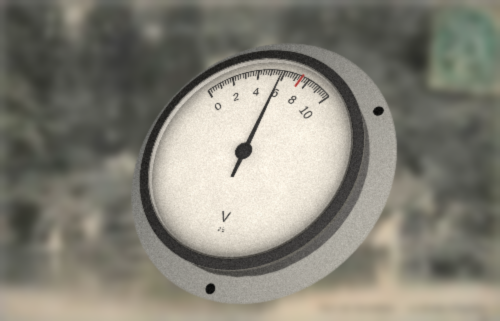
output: 6; V
